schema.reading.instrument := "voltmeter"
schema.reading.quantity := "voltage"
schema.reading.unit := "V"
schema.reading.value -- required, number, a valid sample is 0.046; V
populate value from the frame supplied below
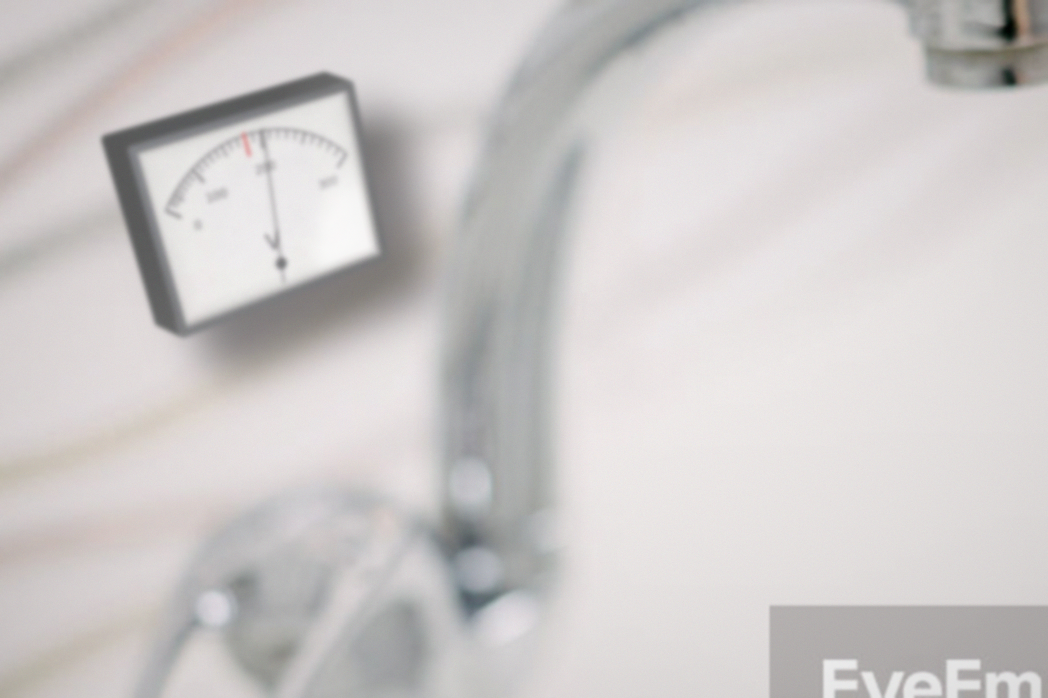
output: 200; V
